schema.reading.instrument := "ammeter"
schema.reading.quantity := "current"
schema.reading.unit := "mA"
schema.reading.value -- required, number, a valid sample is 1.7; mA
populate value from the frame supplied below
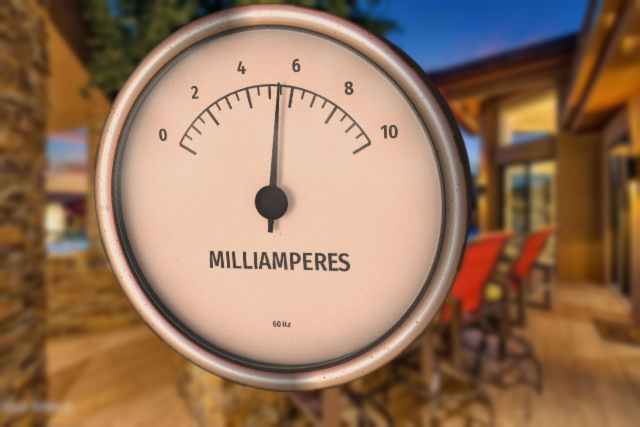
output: 5.5; mA
